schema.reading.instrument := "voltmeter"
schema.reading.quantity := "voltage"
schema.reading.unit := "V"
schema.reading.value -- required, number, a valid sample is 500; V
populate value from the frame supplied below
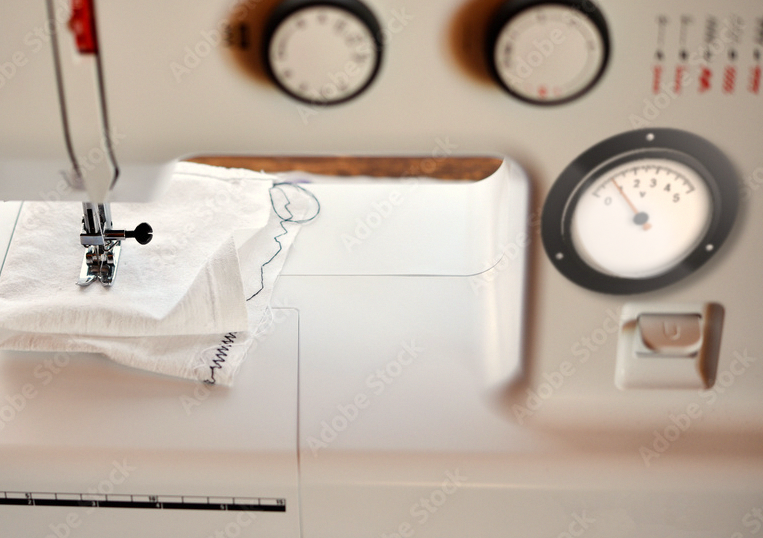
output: 1; V
